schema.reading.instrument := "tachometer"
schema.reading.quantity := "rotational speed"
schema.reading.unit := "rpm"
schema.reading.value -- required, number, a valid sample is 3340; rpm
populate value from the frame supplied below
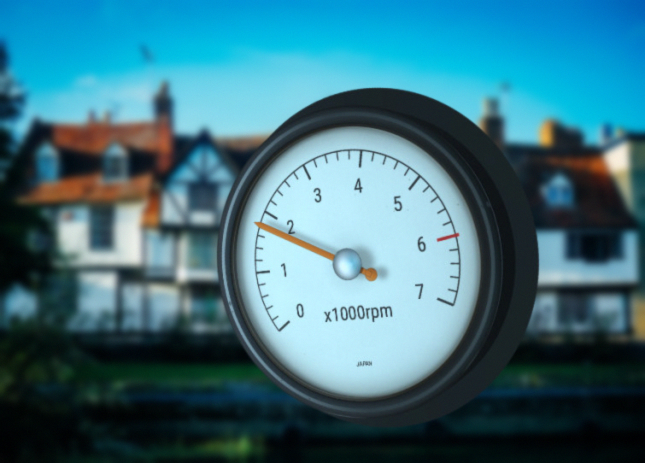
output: 1800; rpm
